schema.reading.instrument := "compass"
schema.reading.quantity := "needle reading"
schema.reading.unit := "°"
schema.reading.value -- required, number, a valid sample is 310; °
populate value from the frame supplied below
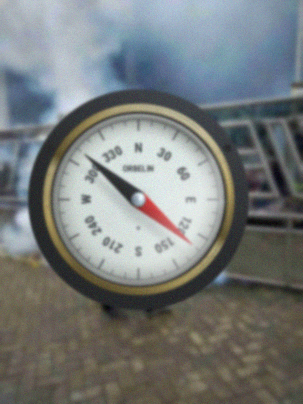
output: 130; °
